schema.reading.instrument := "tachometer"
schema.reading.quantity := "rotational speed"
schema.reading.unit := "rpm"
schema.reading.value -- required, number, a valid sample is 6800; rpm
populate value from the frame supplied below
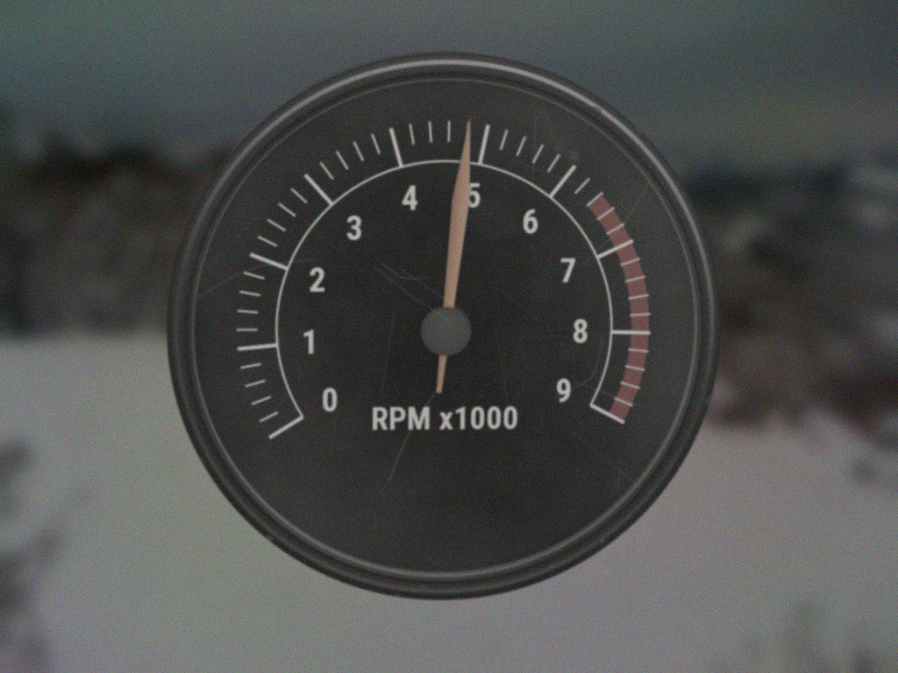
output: 4800; rpm
